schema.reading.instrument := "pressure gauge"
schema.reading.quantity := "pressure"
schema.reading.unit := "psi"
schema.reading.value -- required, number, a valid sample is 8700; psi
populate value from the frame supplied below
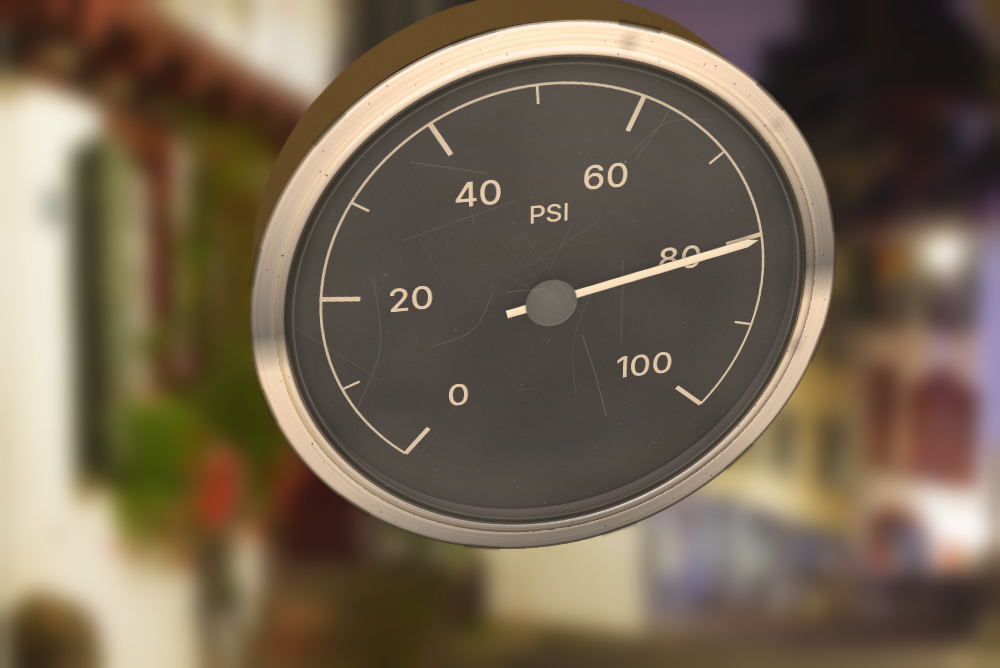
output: 80; psi
